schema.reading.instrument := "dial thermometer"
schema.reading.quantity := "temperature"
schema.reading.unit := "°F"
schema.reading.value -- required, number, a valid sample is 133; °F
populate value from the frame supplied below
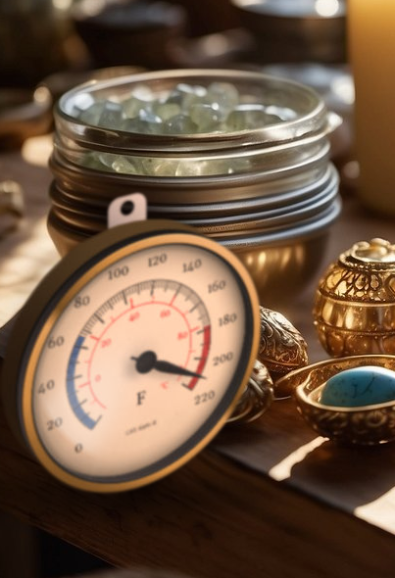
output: 210; °F
